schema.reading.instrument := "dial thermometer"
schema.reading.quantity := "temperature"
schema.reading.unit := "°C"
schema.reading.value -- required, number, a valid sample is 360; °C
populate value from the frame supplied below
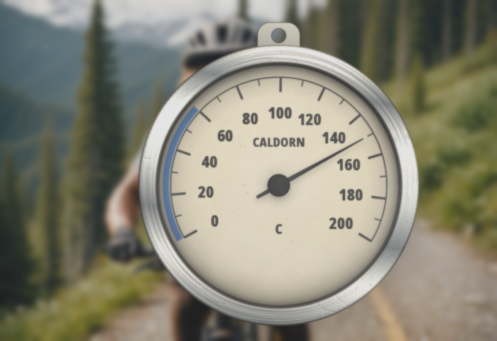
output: 150; °C
